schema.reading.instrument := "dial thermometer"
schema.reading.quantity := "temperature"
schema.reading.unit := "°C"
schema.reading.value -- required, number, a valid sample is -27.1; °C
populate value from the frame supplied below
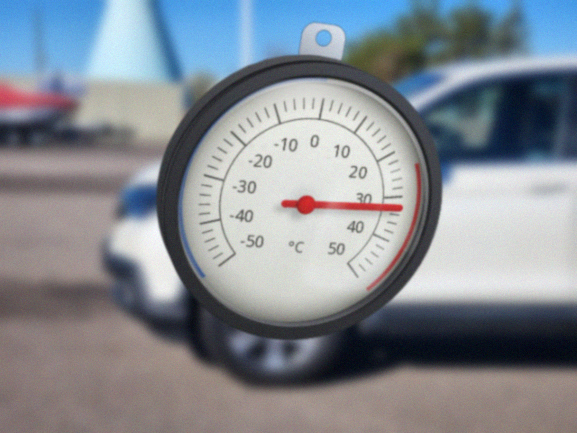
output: 32; °C
